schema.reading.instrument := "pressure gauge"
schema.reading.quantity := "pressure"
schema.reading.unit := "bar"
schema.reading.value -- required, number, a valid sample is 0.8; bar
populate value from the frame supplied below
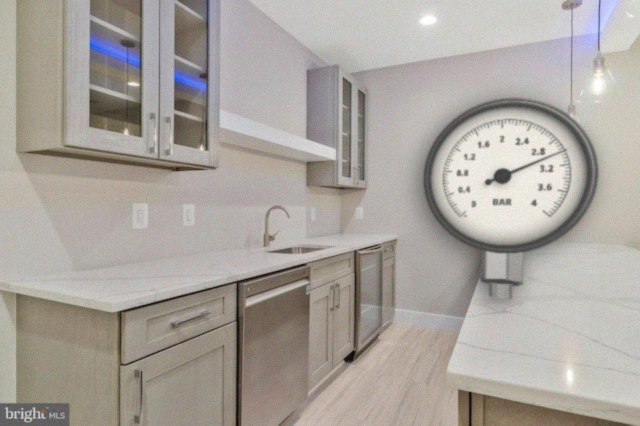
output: 3; bar
